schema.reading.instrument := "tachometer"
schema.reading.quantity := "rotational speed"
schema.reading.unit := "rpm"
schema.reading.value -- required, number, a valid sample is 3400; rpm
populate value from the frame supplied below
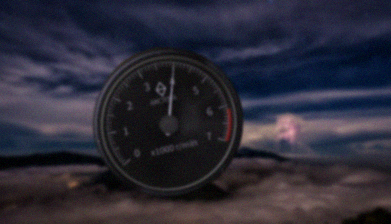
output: 4000; rpm
